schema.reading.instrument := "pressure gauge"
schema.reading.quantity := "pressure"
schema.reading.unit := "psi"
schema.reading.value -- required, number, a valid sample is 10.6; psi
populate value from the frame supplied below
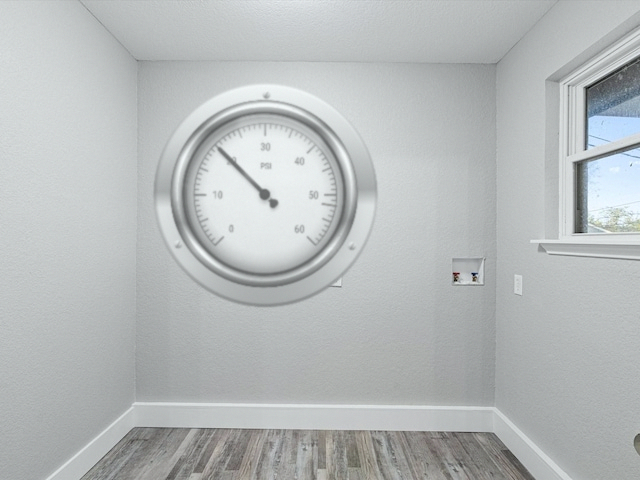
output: 20; psi
